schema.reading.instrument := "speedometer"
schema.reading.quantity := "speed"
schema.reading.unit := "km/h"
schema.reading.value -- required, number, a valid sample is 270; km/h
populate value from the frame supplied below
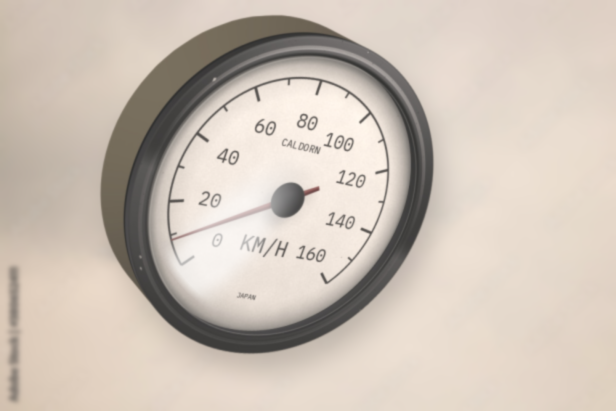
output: 10; km/h
